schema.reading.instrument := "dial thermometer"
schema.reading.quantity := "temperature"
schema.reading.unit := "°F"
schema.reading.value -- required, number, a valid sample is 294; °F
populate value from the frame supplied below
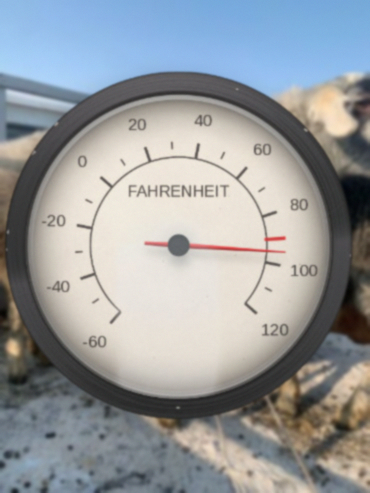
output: 95; °F
